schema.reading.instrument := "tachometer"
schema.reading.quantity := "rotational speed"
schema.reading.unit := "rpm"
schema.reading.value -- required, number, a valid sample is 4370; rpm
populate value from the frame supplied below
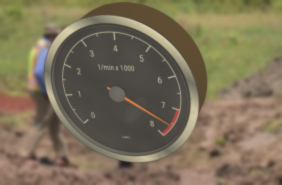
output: 7500; rpm
